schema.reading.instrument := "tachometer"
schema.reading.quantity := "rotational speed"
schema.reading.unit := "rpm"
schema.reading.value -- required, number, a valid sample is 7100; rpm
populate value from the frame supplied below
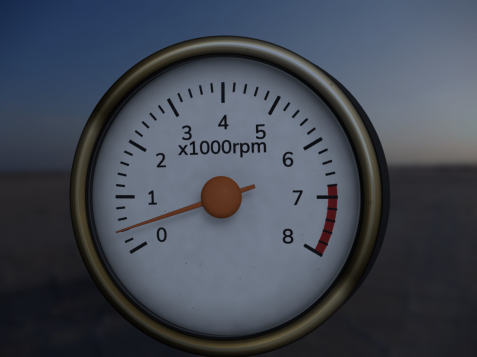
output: 400; rpm
